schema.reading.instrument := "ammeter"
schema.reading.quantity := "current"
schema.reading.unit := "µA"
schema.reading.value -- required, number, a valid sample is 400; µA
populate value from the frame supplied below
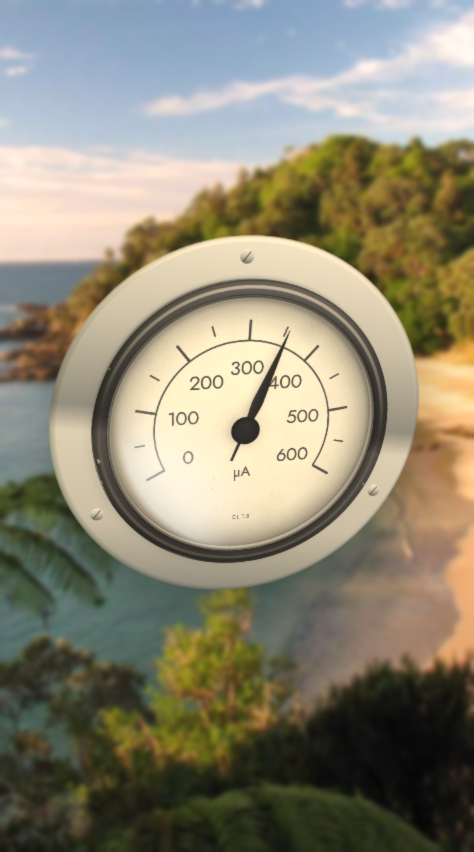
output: 350; µA
